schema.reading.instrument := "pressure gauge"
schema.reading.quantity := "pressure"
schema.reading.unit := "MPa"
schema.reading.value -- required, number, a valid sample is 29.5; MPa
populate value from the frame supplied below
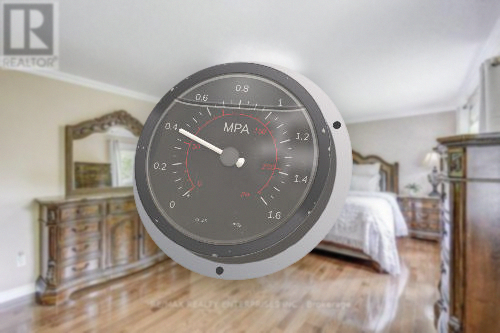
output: 0.4; MPa
